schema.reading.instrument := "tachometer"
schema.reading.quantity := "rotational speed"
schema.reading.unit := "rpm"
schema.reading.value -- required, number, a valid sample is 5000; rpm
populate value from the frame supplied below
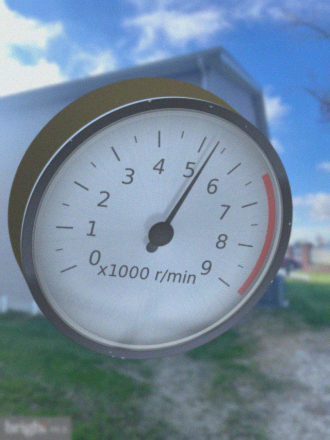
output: 5250; rpm
